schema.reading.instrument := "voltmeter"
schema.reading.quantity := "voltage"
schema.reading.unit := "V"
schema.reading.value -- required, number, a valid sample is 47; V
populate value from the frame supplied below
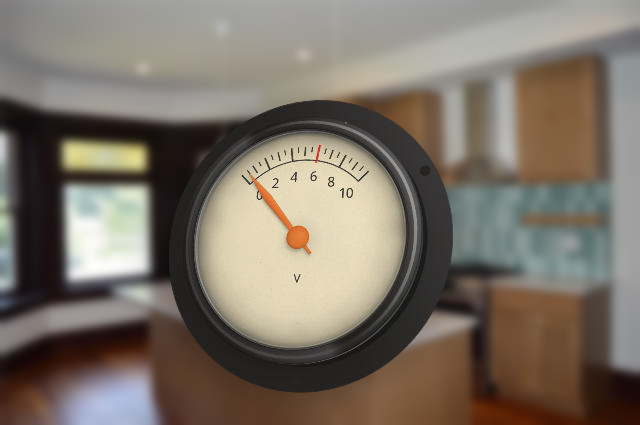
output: 0.5; V
